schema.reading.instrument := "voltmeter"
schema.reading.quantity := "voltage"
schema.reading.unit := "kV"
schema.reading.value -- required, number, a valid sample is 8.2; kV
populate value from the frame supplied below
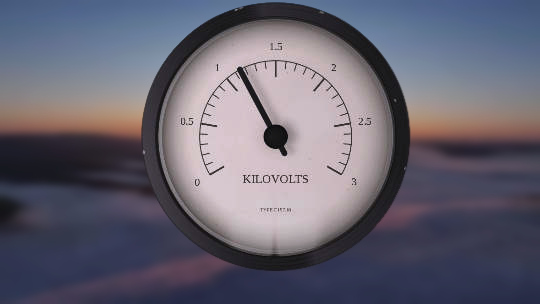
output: 1.15; kV
